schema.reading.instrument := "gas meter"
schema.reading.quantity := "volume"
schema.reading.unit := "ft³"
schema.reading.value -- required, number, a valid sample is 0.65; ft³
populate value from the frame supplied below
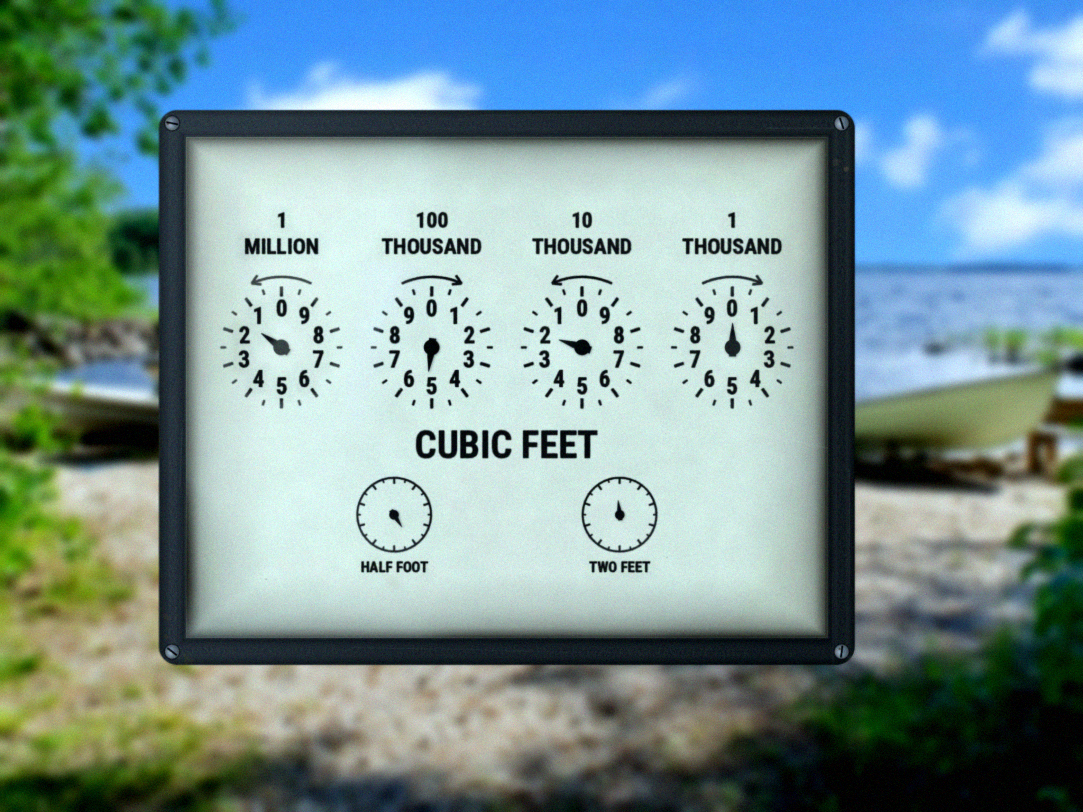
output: 152000; ft³
